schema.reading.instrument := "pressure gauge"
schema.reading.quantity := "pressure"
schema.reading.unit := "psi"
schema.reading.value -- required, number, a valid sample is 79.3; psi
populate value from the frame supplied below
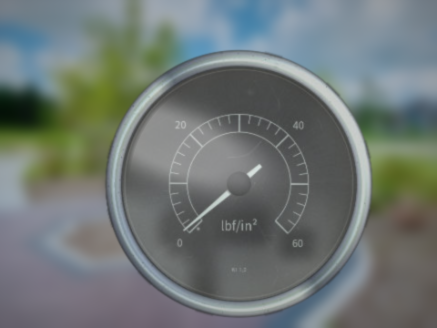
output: 1; psi
